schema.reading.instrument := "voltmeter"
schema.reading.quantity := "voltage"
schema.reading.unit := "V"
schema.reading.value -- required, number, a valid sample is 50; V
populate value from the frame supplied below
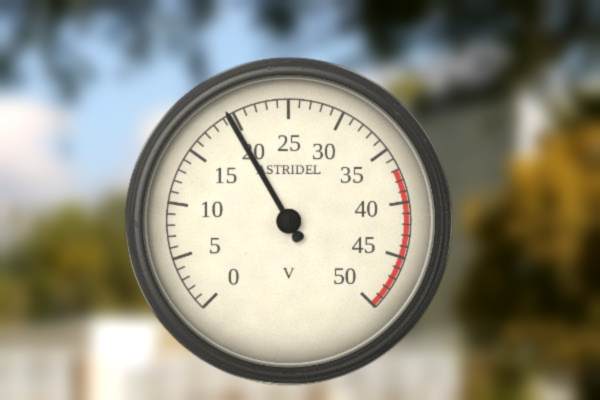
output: 19.5; V
